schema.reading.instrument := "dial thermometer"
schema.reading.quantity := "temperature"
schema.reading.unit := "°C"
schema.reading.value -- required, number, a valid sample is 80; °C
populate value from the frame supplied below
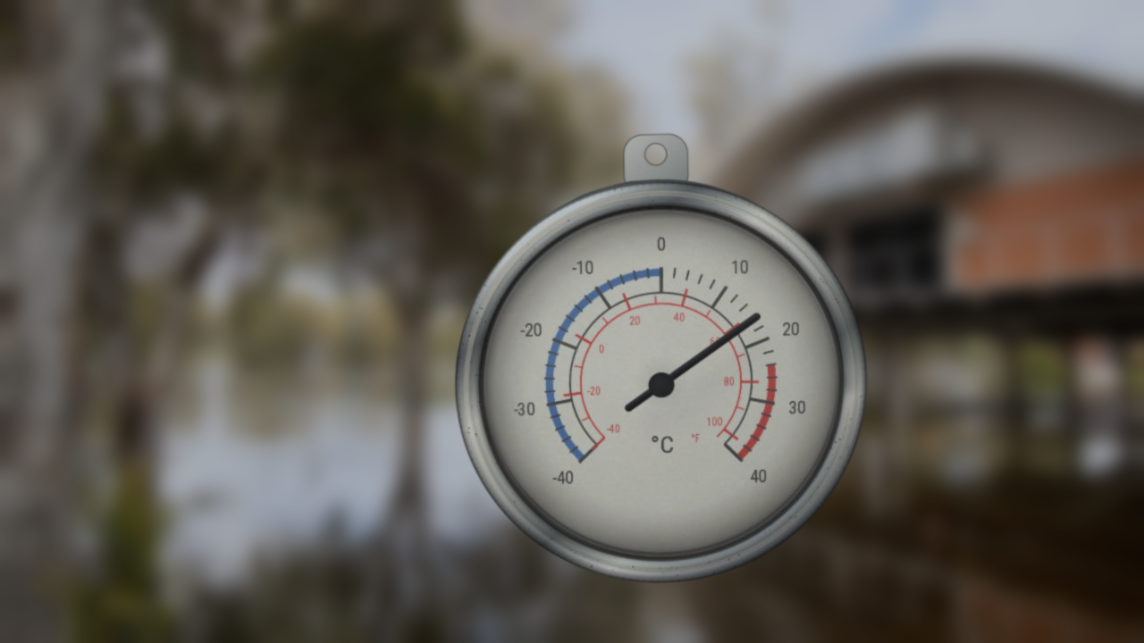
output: 16; °C
